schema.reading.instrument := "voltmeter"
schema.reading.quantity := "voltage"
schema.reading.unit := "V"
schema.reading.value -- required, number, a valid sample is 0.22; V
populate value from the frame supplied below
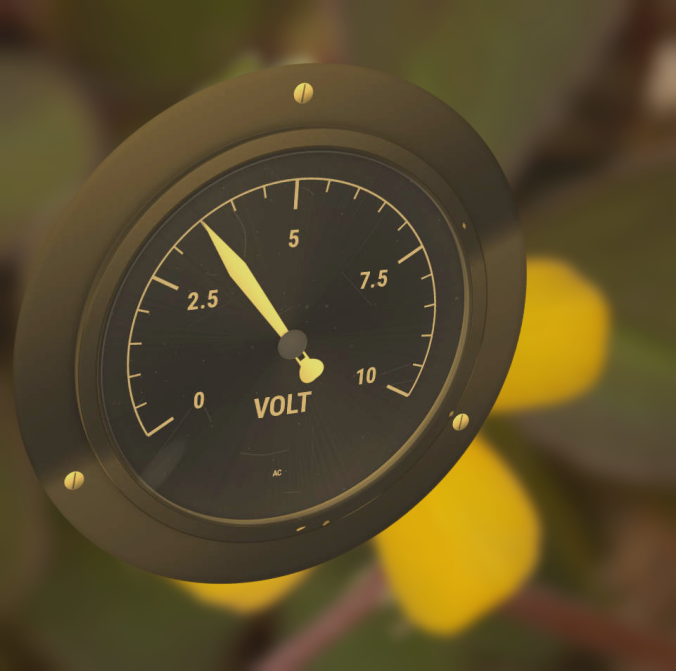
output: 3.5; V
